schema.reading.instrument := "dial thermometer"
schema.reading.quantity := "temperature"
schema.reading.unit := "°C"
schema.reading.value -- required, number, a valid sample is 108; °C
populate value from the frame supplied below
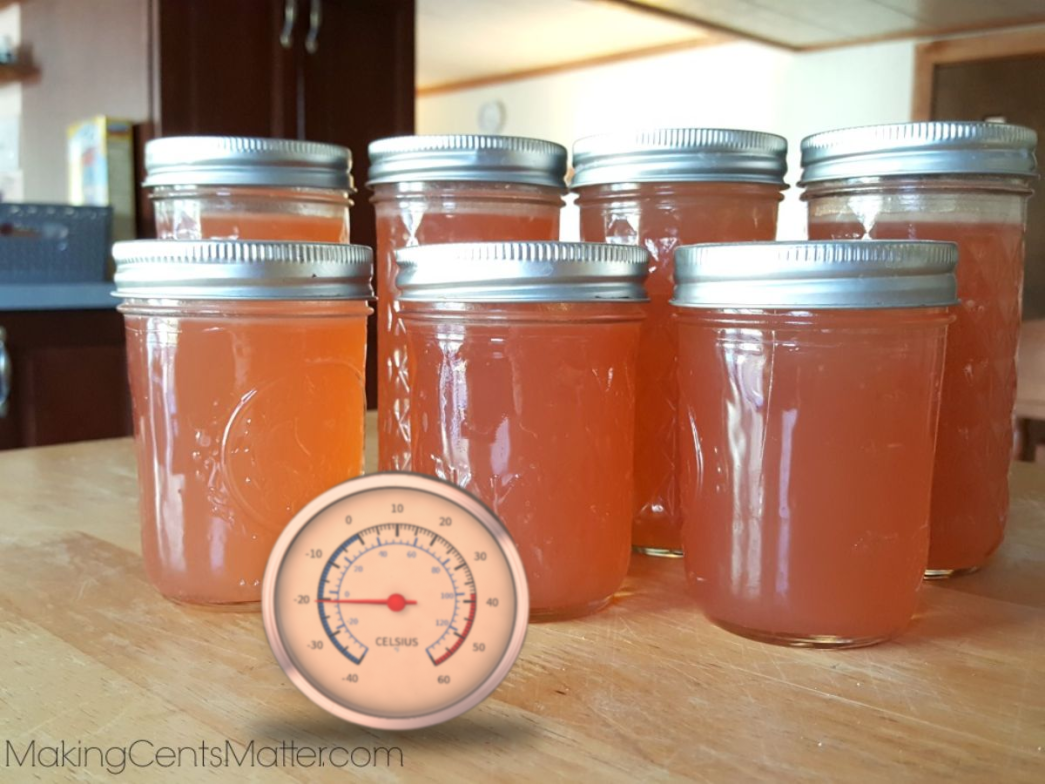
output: -20; °C
